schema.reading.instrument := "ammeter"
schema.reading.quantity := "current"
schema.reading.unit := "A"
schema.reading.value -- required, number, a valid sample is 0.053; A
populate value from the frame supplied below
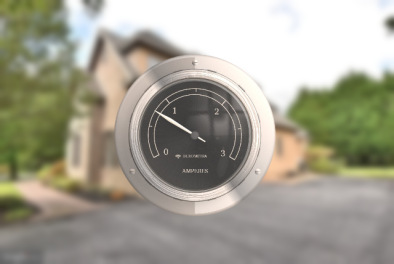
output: 0.75; A
